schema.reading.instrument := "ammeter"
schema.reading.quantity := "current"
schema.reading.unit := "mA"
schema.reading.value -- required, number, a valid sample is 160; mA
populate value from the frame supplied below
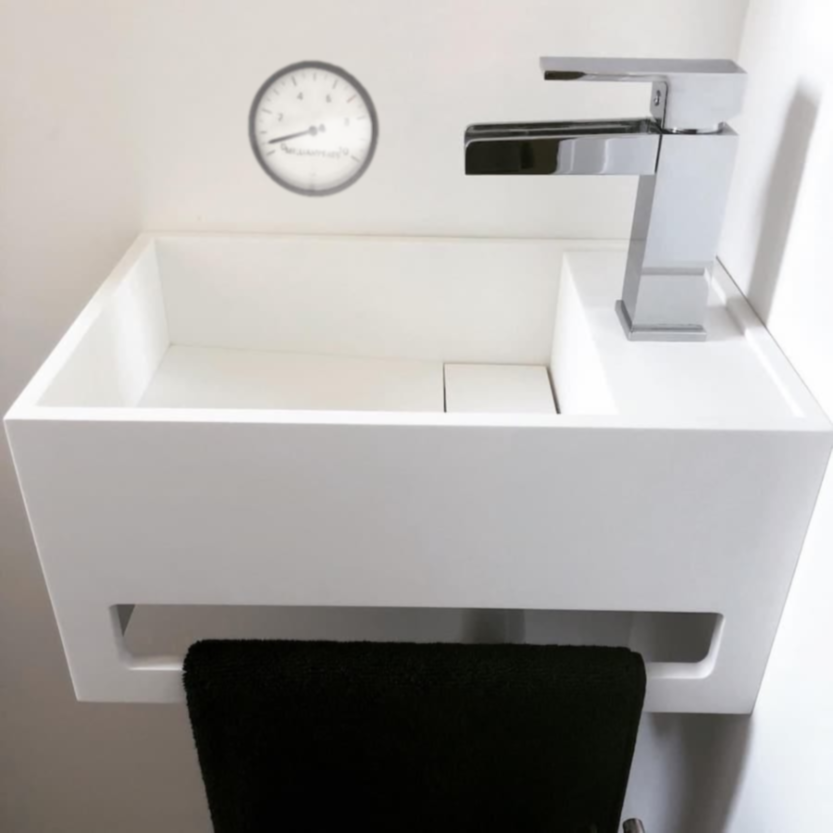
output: 0.5; mA
